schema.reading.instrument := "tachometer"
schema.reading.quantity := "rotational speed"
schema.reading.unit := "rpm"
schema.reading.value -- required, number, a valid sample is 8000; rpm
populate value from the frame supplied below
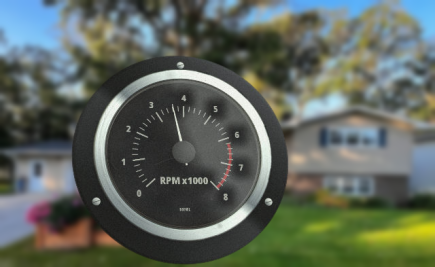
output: 3600; rpm
